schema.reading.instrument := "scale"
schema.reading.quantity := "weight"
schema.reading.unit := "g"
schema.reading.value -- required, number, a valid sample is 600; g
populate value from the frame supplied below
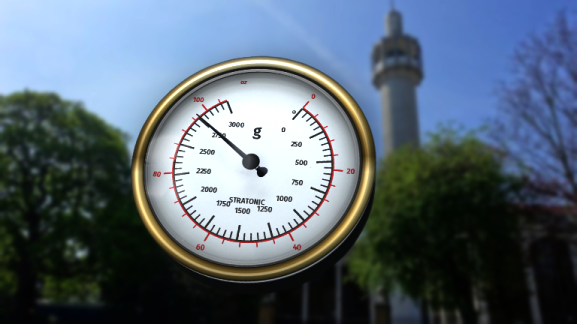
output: 2750; g
